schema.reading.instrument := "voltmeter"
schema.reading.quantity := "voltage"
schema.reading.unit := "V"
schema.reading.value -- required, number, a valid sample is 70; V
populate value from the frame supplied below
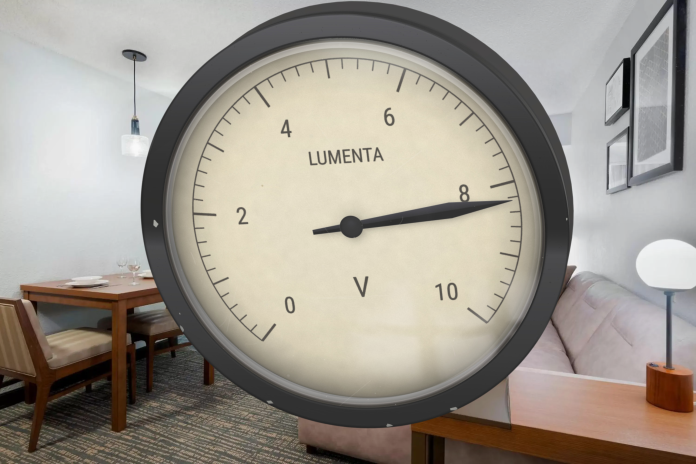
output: 8.2; V
